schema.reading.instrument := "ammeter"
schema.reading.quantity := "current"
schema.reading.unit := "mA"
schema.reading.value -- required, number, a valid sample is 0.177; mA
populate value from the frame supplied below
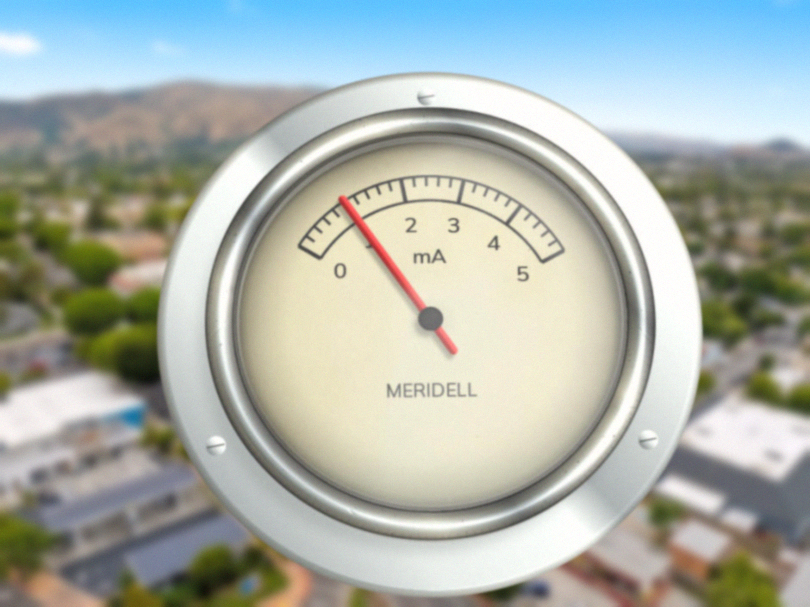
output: 1; mA
